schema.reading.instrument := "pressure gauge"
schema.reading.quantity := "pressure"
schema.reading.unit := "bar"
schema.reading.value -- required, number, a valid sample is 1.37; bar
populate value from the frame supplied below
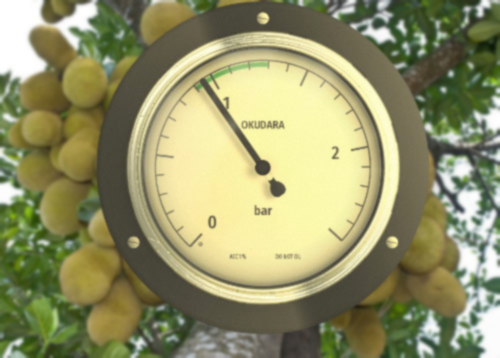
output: 0.95; bar
